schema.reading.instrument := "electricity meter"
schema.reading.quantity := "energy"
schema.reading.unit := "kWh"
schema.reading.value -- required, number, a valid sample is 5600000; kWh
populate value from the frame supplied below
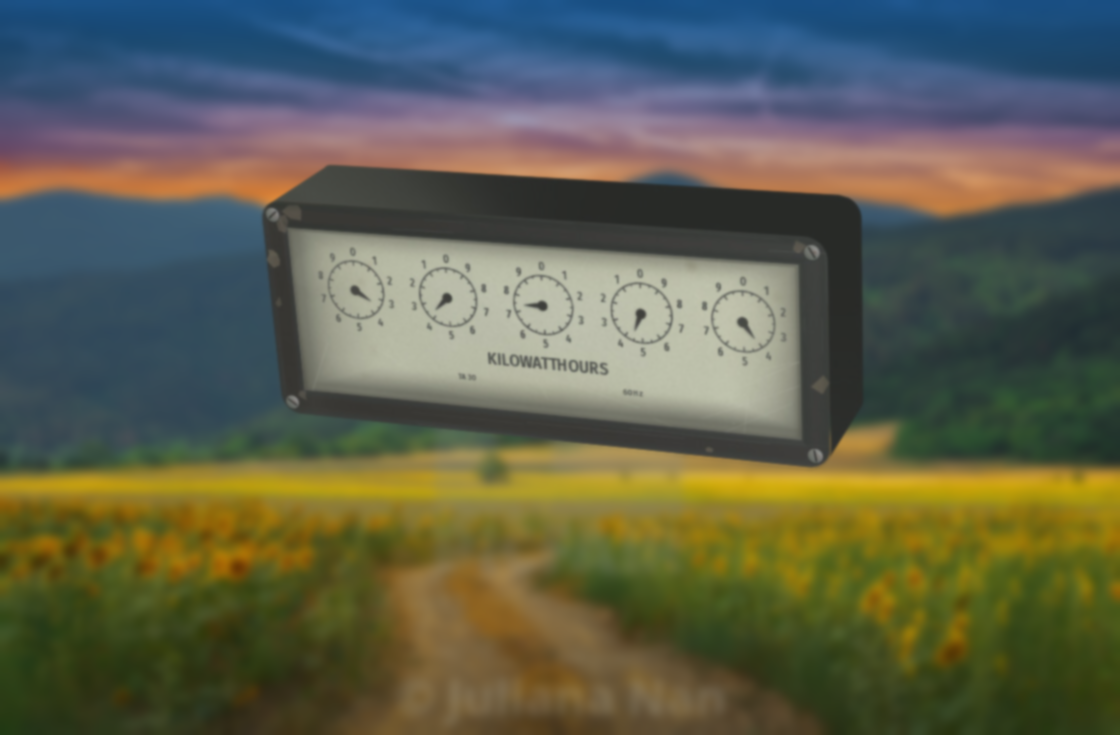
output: 33744; kWh
